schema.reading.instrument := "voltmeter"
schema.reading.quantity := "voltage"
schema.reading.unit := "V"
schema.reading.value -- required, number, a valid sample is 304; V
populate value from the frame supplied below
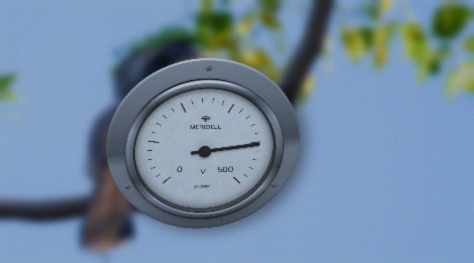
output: 400; V
